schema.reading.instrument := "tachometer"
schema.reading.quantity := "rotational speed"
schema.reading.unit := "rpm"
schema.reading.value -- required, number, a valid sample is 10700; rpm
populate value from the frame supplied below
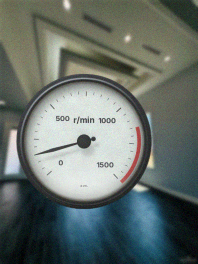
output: 150; rpm
